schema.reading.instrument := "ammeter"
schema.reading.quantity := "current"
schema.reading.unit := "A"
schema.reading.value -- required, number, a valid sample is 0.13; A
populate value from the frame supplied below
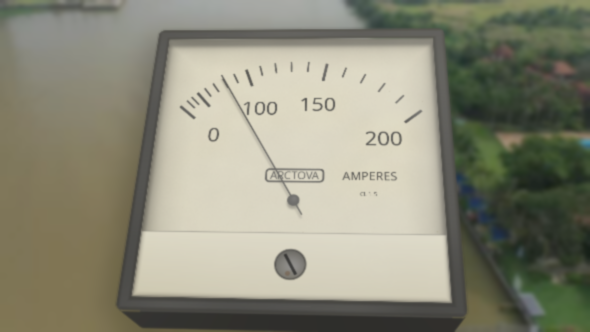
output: 80; A
